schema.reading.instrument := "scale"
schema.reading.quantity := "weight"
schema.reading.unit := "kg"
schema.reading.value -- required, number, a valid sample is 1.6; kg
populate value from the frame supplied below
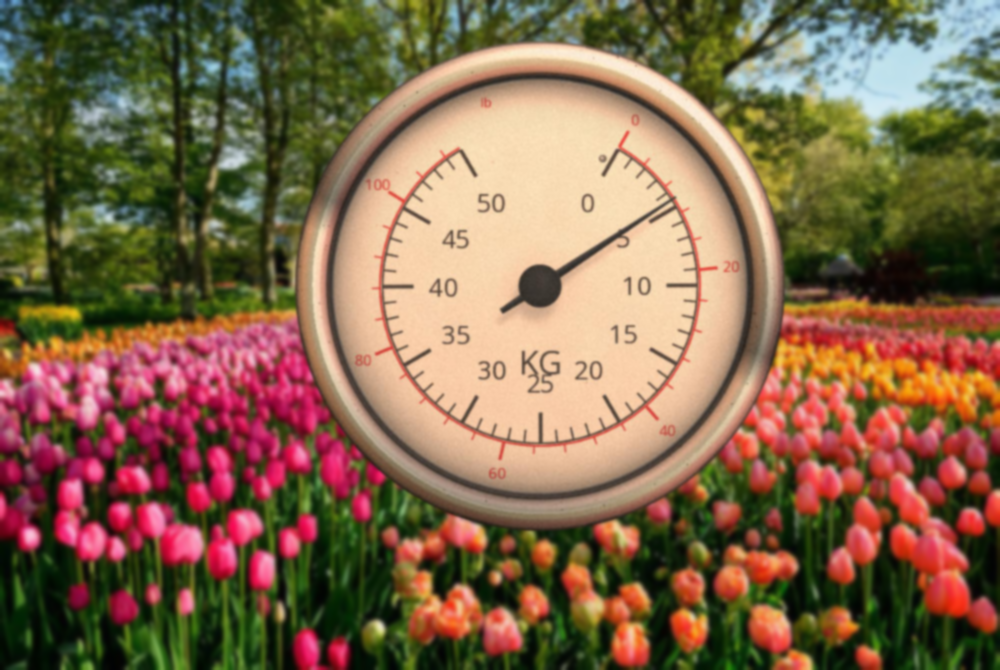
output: 4.5; kg
